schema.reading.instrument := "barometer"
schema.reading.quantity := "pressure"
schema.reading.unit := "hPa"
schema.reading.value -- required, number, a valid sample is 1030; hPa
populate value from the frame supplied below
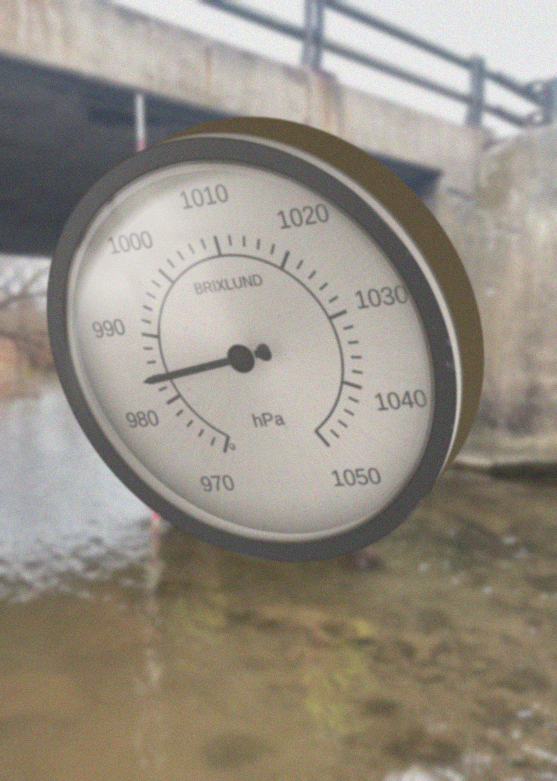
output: 984; hPa
